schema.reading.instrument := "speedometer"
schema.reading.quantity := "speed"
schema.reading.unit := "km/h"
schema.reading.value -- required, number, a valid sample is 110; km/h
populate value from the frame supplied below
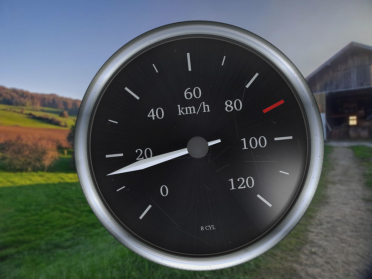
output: 15; km/h
